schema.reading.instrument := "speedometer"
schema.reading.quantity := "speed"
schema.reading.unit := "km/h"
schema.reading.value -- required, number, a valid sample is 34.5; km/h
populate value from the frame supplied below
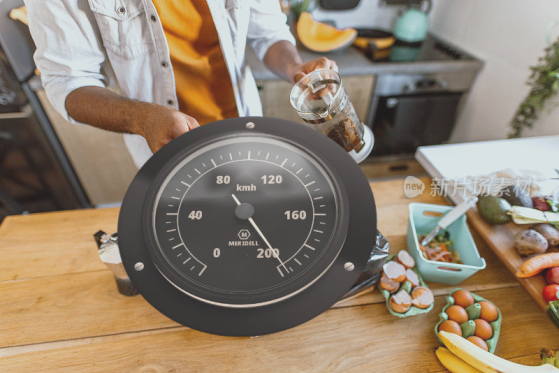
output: 197.5; km/h
